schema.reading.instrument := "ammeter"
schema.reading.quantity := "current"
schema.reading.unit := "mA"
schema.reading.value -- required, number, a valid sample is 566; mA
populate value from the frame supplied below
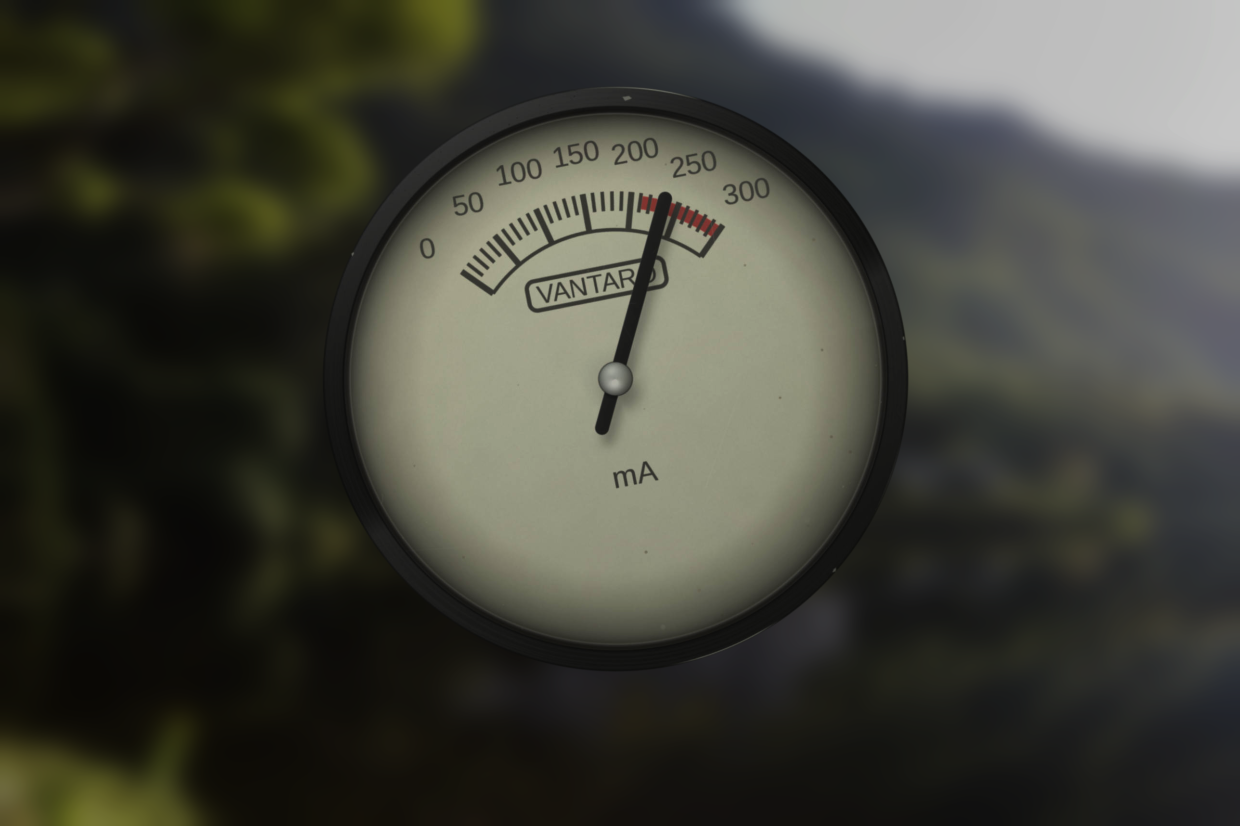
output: 235; mA
